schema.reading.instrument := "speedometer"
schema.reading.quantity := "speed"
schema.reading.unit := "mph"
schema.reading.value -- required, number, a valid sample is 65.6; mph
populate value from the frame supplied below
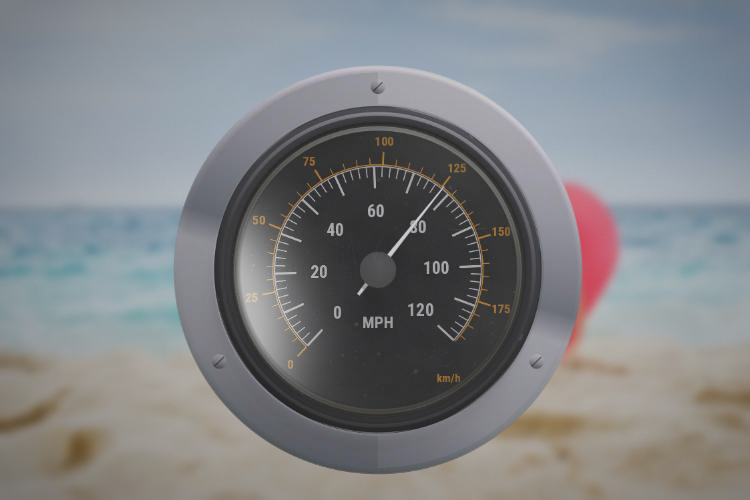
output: 78; mph
